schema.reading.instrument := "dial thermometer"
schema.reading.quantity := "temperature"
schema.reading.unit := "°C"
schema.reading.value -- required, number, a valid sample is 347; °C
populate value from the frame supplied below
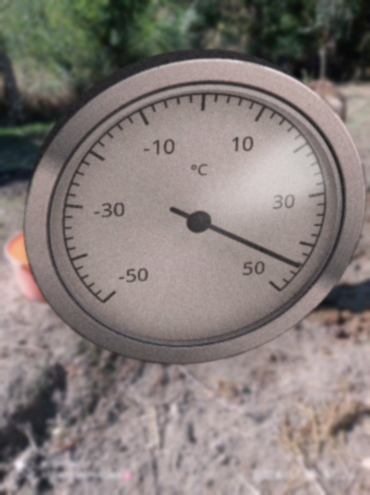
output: 44; °C
